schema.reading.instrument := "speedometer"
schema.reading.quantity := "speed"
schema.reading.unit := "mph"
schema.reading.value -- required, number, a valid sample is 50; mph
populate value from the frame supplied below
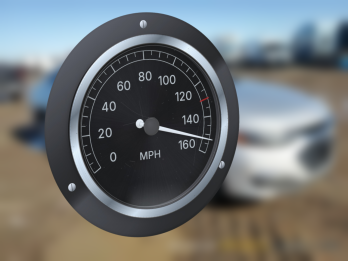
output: 152.5; mph
